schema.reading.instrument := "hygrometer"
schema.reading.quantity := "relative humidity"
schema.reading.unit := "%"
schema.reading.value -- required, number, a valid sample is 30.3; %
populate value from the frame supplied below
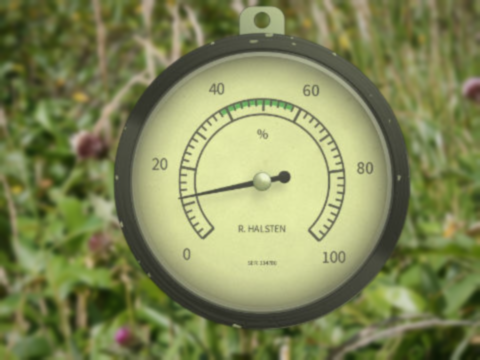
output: 12; %
